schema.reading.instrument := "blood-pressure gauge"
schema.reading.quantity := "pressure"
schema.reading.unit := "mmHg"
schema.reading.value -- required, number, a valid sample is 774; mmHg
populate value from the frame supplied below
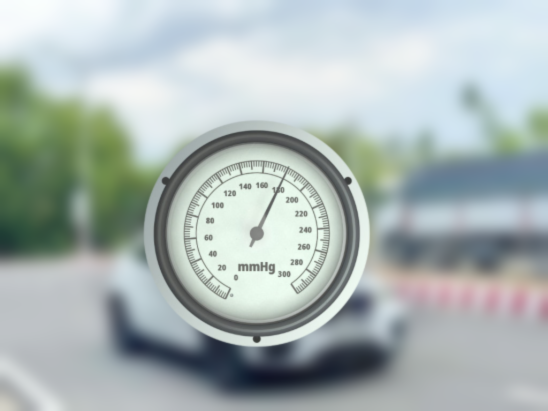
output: 180; mmHg
